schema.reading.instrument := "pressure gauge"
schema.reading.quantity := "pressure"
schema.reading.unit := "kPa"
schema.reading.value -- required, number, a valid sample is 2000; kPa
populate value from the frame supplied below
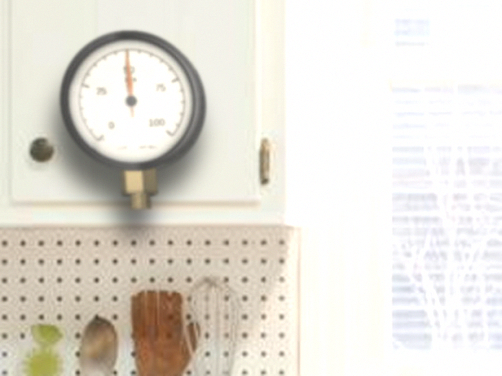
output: 50; kPa
